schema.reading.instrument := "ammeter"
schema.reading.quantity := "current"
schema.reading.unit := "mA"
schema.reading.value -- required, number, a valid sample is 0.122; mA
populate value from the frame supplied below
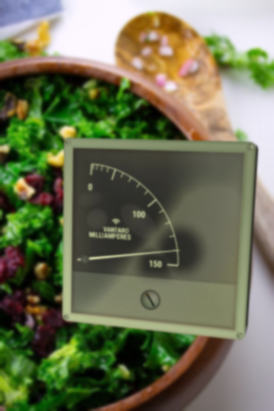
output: 140; mA
